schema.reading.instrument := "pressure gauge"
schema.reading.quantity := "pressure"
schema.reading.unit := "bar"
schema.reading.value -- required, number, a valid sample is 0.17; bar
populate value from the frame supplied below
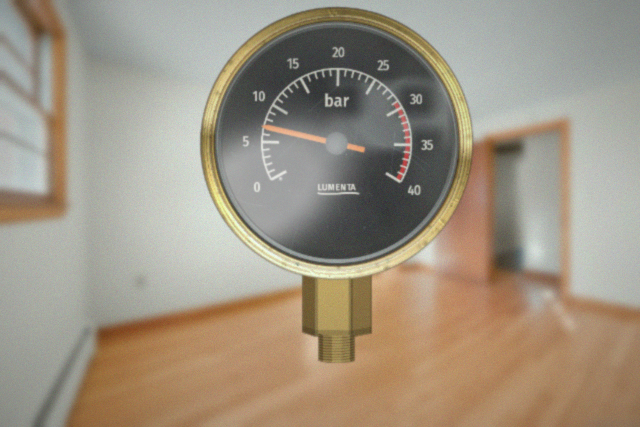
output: 7; bar
